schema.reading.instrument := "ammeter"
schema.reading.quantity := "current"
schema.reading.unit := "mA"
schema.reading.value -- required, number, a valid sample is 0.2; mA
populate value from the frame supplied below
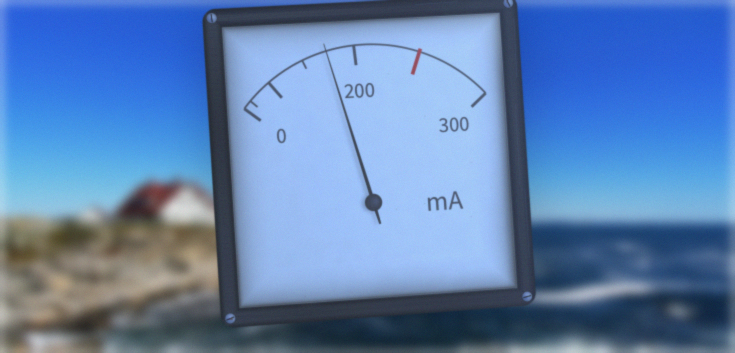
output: 175; mA
